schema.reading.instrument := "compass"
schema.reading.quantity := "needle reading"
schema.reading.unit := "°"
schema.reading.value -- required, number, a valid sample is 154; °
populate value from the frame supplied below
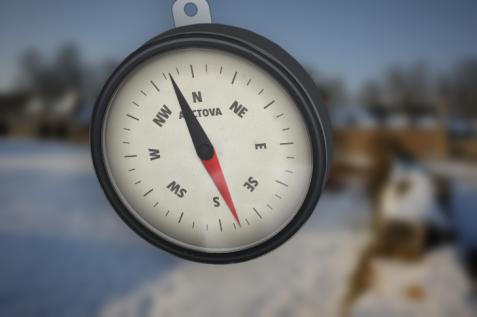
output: 165; °
